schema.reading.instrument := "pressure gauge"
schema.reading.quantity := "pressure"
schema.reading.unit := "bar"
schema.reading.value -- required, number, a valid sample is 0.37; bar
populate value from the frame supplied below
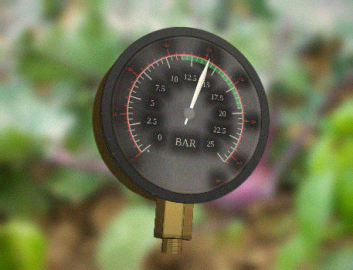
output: 14; bar
